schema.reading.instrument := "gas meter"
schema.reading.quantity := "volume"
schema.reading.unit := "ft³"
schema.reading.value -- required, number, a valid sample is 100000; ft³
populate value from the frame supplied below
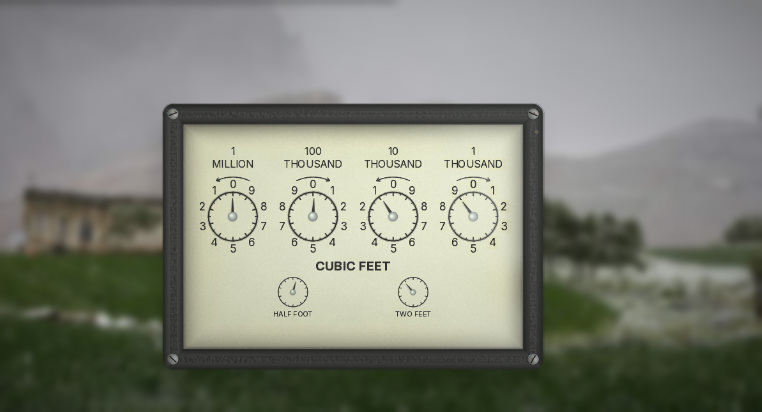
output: 900; ft³
